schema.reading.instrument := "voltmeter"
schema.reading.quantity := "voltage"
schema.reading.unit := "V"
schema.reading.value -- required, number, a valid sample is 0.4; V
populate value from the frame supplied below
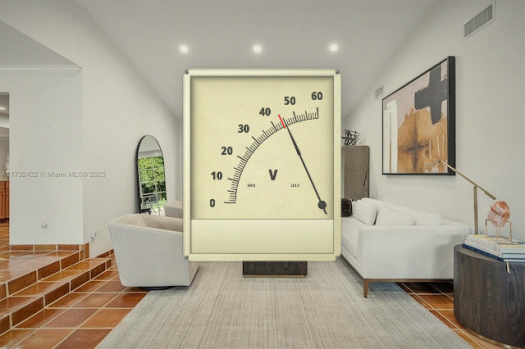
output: 45; V
